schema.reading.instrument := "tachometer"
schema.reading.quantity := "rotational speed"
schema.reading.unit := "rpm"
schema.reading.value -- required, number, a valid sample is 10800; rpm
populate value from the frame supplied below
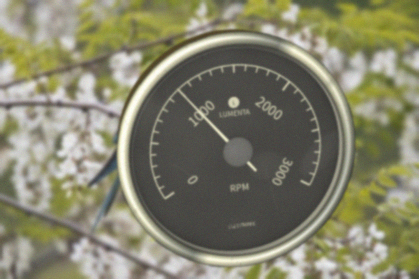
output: 1000; rpm
